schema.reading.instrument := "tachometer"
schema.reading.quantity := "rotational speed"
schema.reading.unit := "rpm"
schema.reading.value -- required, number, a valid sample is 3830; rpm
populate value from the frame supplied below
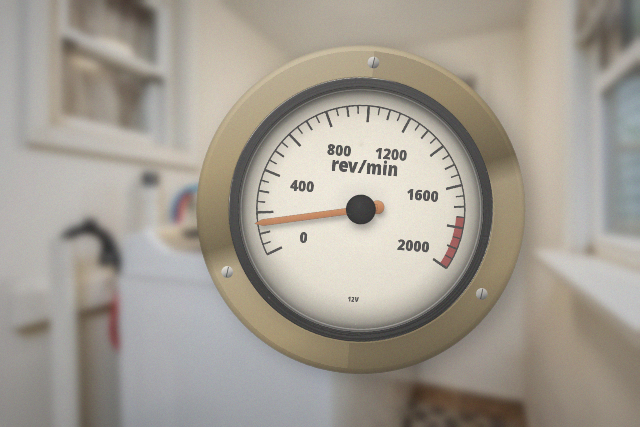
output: 150; rpm
